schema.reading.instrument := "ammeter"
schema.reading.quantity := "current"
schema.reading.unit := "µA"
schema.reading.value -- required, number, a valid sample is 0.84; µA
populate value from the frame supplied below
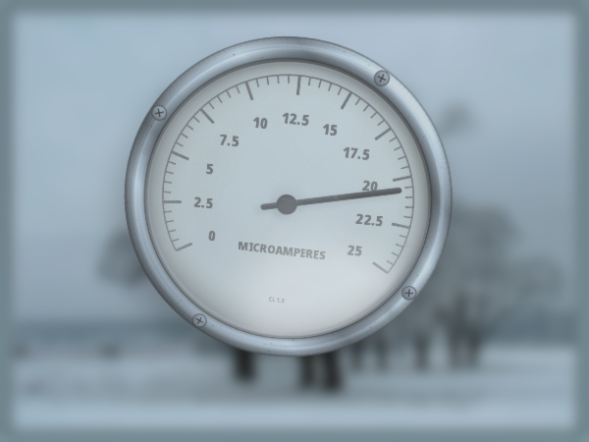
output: 20.5; µA
